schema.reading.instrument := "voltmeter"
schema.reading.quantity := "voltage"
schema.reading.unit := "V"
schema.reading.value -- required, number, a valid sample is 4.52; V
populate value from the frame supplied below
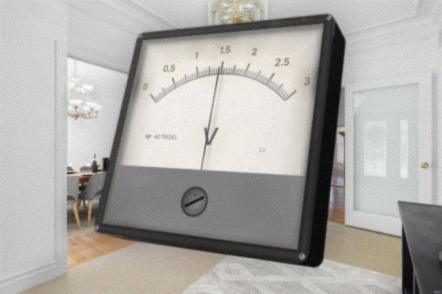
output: 1.5; V
